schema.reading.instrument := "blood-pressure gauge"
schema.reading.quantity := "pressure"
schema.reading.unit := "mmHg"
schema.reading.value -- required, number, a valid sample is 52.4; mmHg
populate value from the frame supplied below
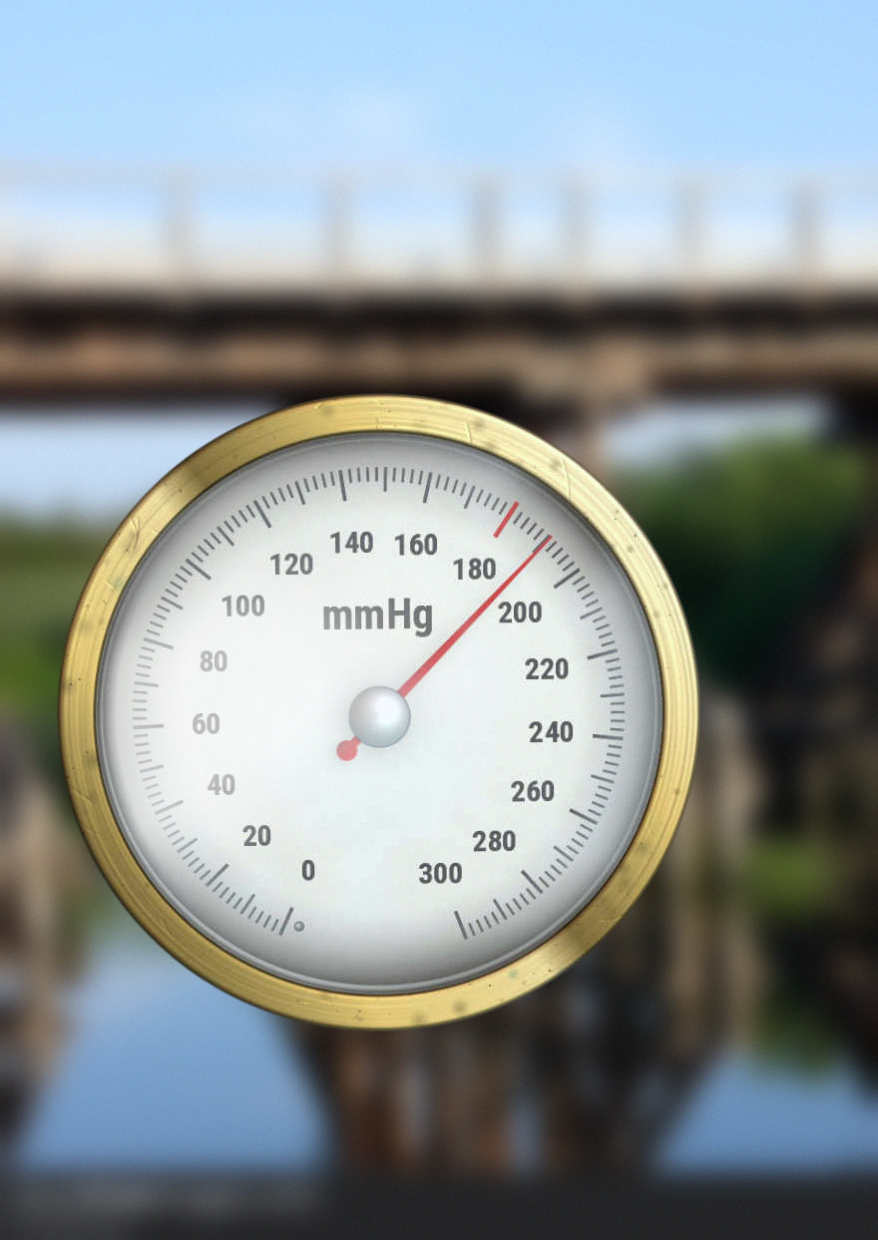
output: 190; mmHg
